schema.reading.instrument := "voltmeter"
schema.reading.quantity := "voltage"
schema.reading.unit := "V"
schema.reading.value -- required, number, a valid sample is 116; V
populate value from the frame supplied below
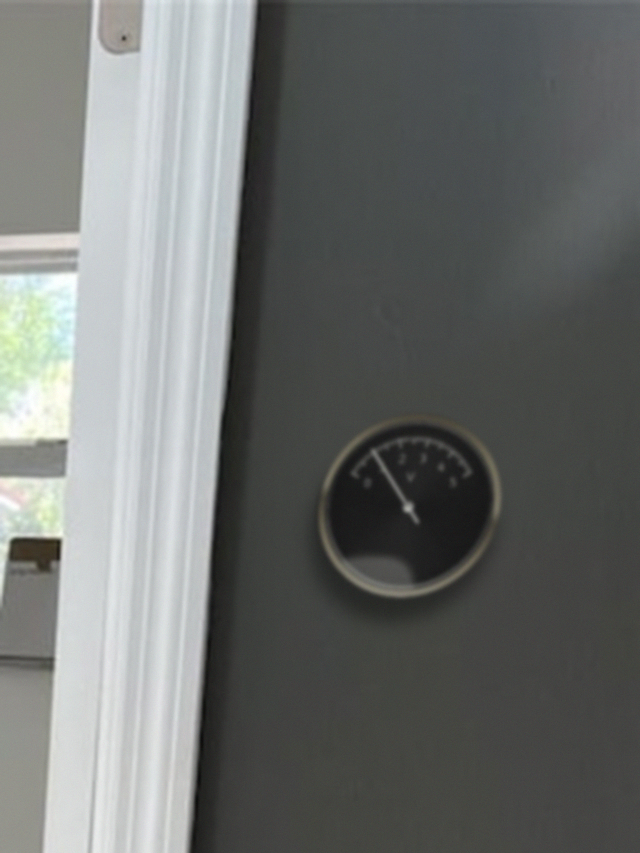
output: 1; V
